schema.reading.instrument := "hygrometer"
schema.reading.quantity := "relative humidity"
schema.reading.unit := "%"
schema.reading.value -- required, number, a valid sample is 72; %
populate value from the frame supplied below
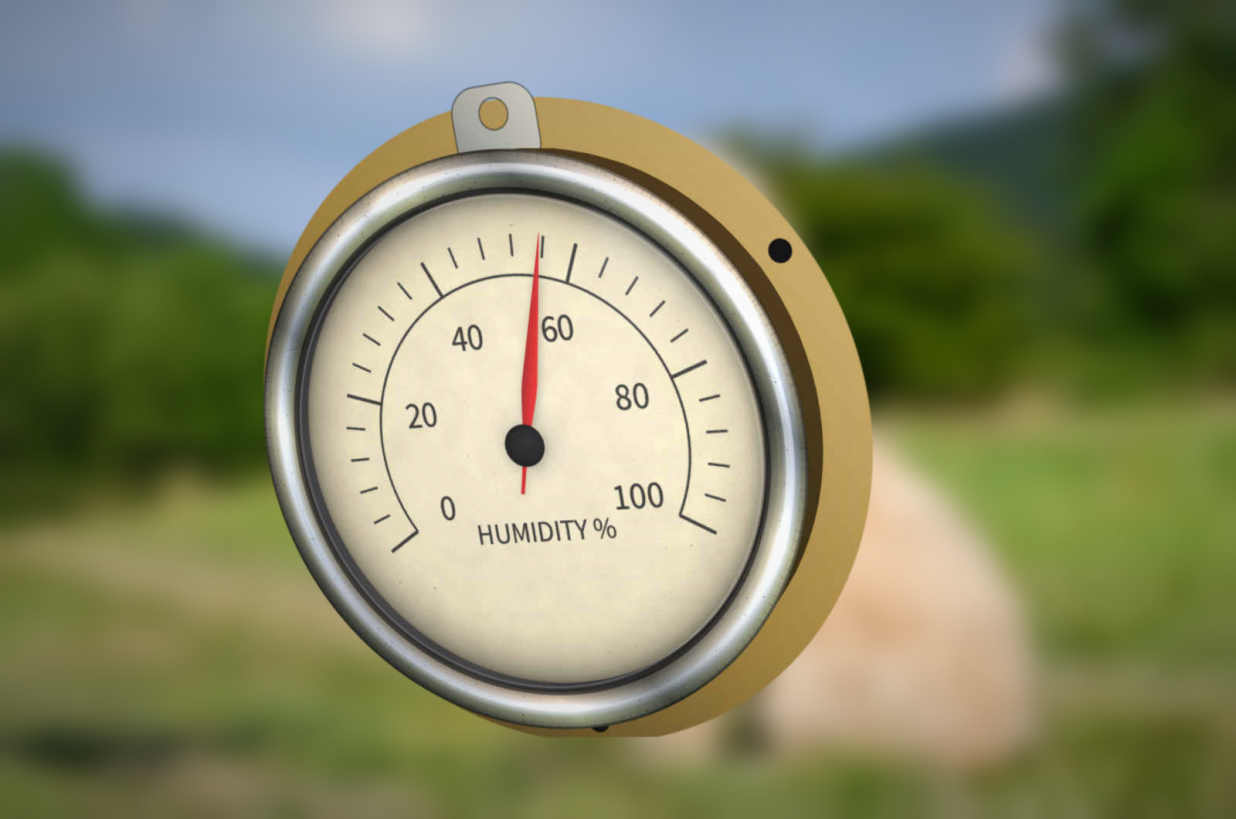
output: 56; %
